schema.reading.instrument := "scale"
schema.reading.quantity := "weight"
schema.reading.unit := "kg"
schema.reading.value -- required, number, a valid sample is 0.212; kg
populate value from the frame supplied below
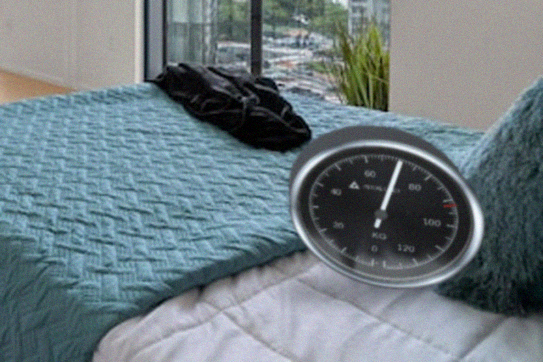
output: 70; kg
